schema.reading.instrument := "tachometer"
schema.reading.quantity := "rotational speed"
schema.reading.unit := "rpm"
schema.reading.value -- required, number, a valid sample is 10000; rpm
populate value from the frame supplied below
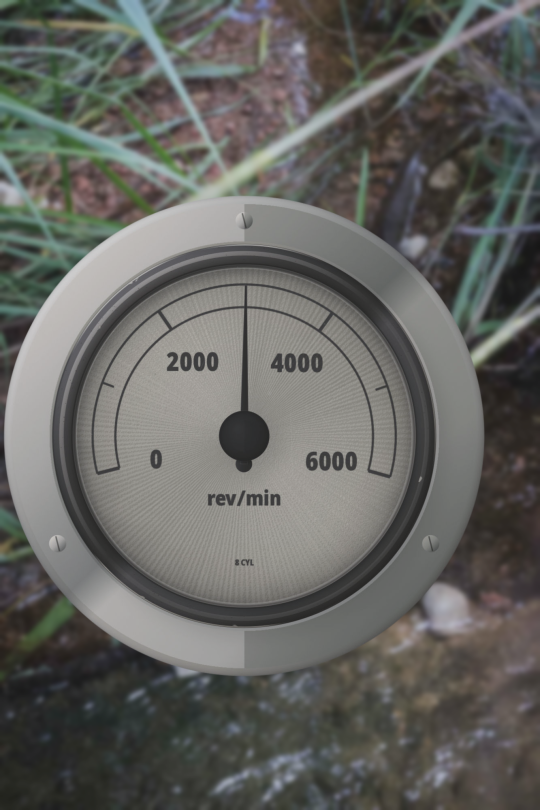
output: 3000; rpm
